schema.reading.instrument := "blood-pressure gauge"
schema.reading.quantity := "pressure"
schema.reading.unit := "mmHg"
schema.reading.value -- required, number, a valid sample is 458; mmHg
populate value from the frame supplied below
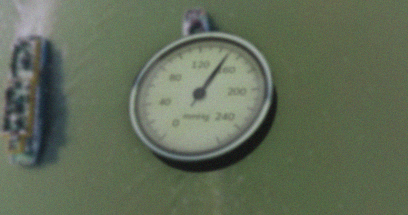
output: 150; mmHg
